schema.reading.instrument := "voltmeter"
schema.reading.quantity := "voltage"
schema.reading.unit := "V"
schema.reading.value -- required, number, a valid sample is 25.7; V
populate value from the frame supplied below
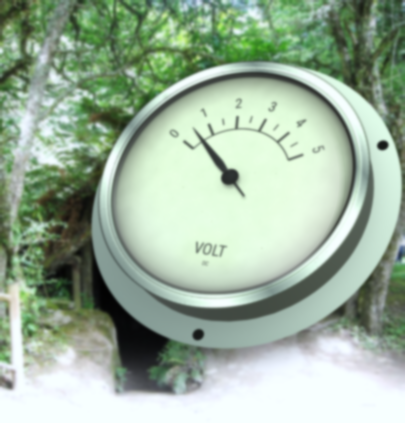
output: 0.5; V
